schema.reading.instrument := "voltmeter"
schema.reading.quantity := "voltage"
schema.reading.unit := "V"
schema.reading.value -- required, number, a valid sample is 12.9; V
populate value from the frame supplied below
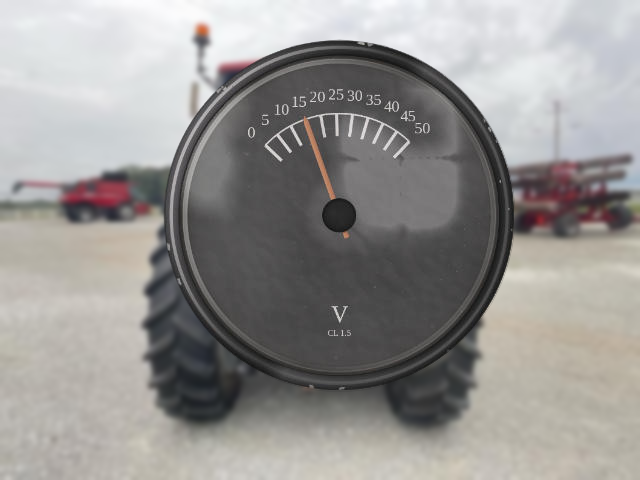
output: 15; V
